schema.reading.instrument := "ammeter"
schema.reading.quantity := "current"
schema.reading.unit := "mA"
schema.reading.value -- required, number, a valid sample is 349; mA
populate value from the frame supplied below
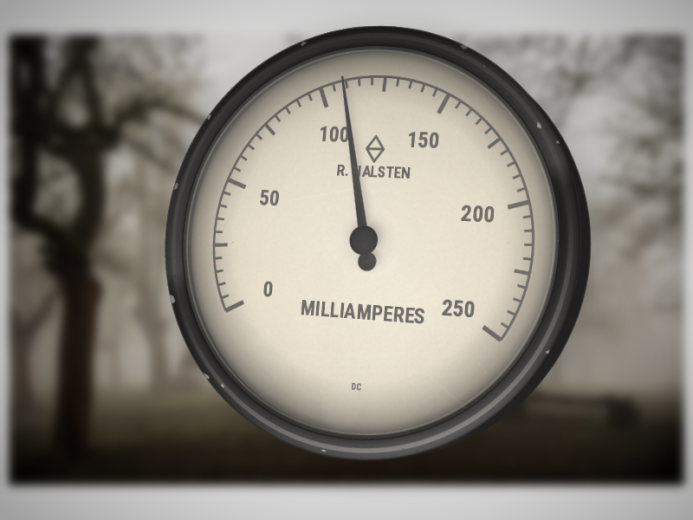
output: 110; mA
